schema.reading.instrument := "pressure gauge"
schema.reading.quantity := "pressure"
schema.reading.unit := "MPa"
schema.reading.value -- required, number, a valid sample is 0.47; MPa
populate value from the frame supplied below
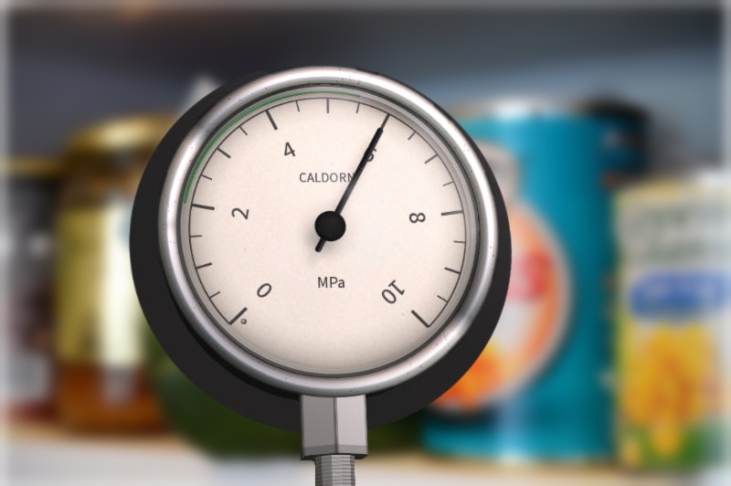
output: 6; MPa
